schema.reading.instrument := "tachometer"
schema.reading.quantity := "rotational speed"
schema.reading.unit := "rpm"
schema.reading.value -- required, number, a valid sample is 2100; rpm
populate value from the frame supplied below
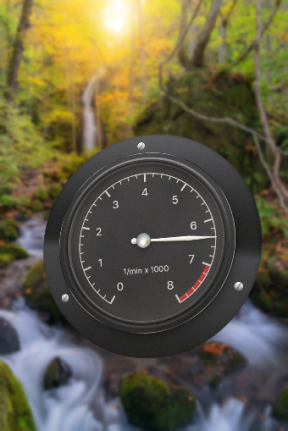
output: 6400; rpm
